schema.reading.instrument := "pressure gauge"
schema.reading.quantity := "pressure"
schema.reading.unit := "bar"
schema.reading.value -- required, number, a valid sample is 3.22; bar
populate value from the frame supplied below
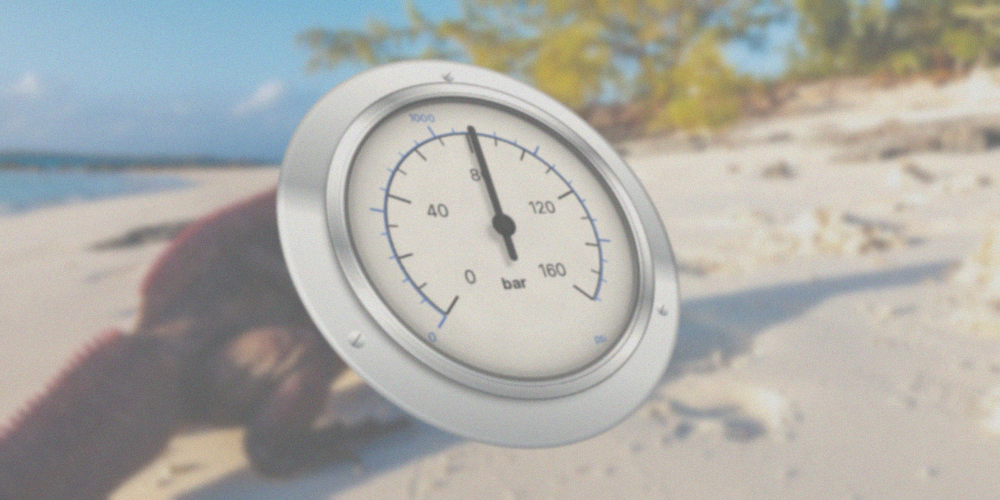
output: 80; bar
